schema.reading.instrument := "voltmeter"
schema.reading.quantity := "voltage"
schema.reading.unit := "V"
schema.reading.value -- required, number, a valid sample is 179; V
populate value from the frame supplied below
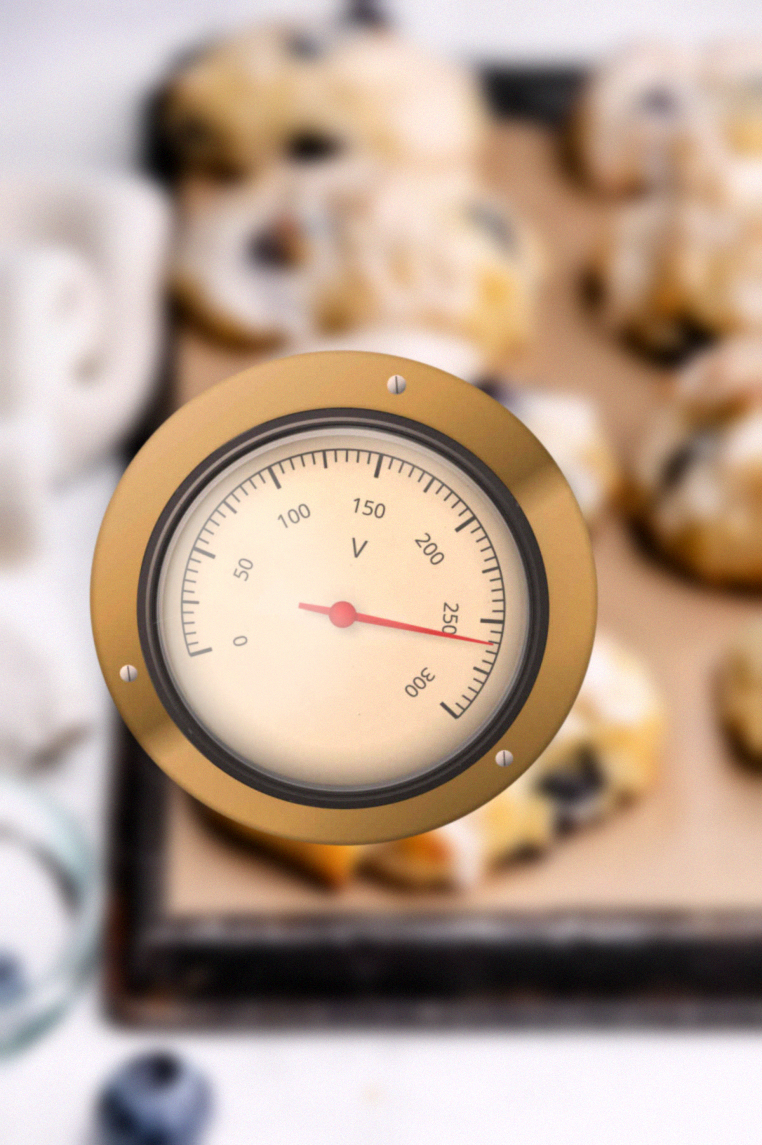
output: 260; V
